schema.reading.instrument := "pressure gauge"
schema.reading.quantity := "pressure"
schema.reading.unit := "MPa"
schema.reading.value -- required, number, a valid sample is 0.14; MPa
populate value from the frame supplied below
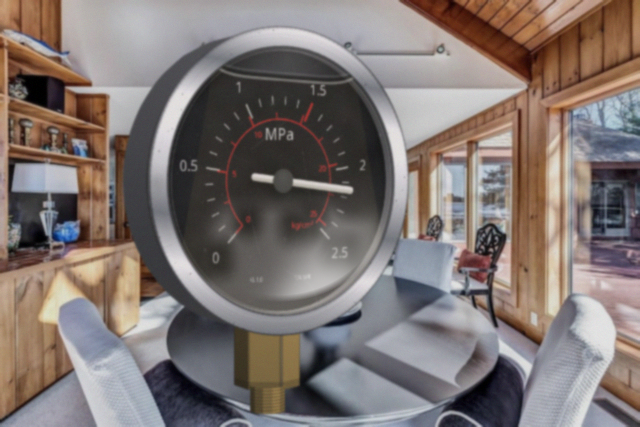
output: 2.15; MPa
